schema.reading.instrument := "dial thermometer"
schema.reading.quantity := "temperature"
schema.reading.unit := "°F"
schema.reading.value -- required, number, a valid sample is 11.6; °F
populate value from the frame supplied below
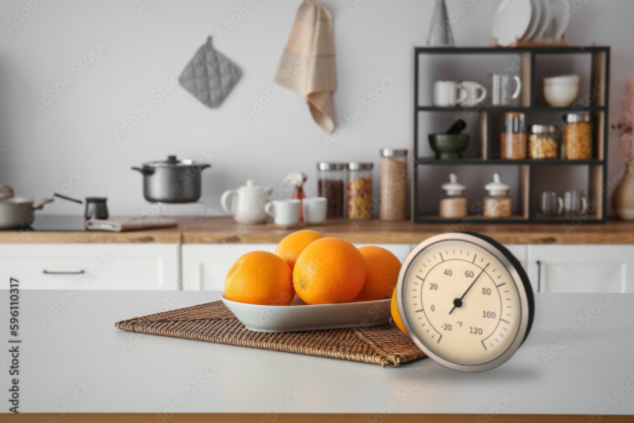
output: 68; °F
